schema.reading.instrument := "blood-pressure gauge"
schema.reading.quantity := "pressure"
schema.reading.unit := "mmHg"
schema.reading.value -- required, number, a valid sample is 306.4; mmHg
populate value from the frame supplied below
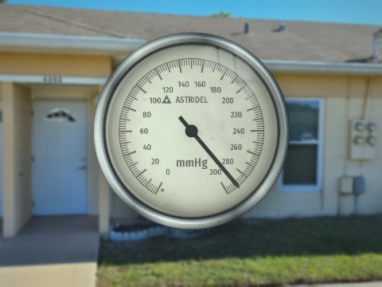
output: 290; mmHg
